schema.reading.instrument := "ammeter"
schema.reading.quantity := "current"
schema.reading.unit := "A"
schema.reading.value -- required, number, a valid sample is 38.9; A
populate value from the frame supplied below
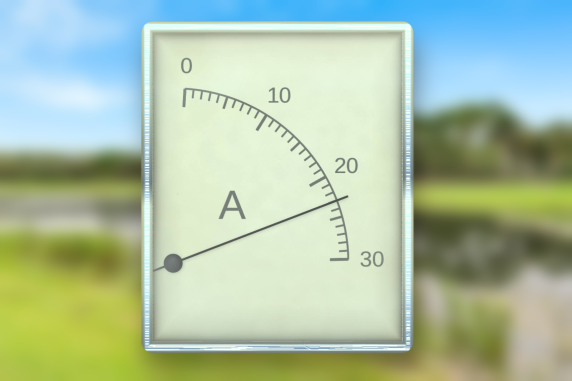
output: 23; A
